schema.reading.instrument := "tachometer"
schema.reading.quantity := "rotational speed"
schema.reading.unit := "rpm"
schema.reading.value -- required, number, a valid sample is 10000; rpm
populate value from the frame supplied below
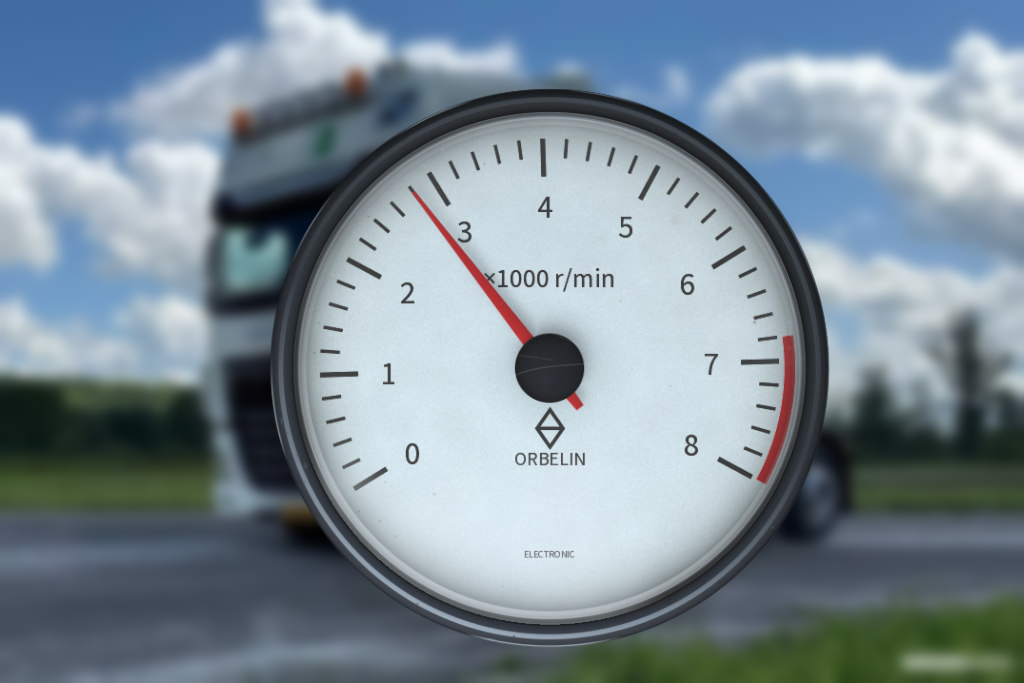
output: 2800; rpm
